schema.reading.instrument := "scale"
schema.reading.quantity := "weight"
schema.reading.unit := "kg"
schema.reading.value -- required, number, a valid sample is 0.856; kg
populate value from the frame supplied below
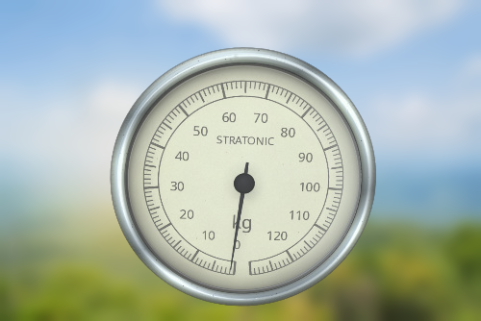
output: 1; kg
